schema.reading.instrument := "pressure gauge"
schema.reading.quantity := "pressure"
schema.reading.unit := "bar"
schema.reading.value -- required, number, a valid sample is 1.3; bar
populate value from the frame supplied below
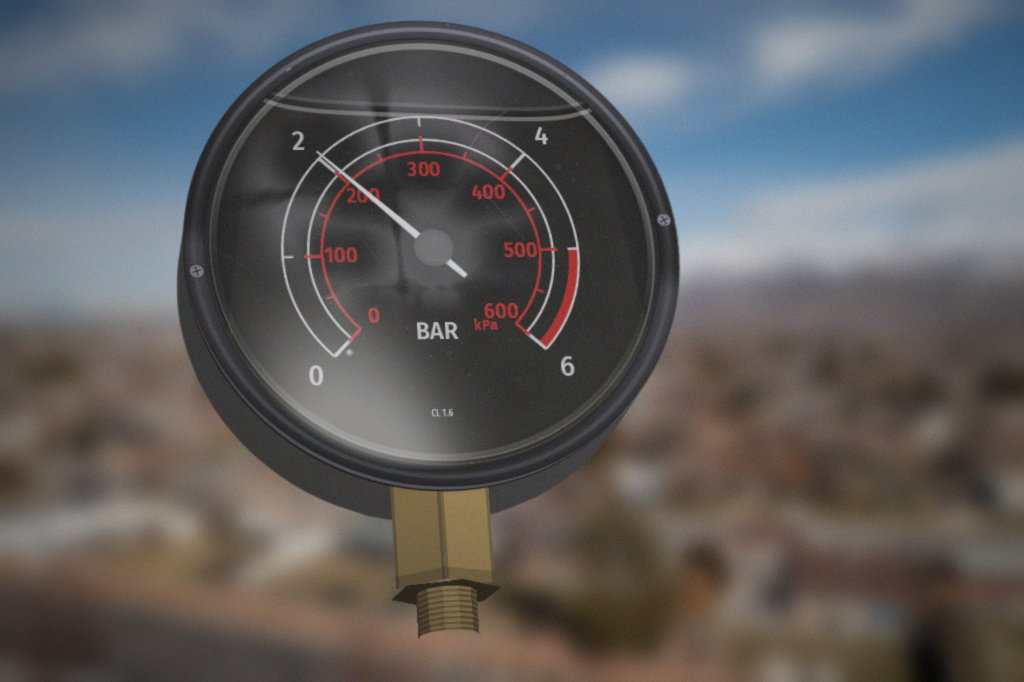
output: 2; bar
